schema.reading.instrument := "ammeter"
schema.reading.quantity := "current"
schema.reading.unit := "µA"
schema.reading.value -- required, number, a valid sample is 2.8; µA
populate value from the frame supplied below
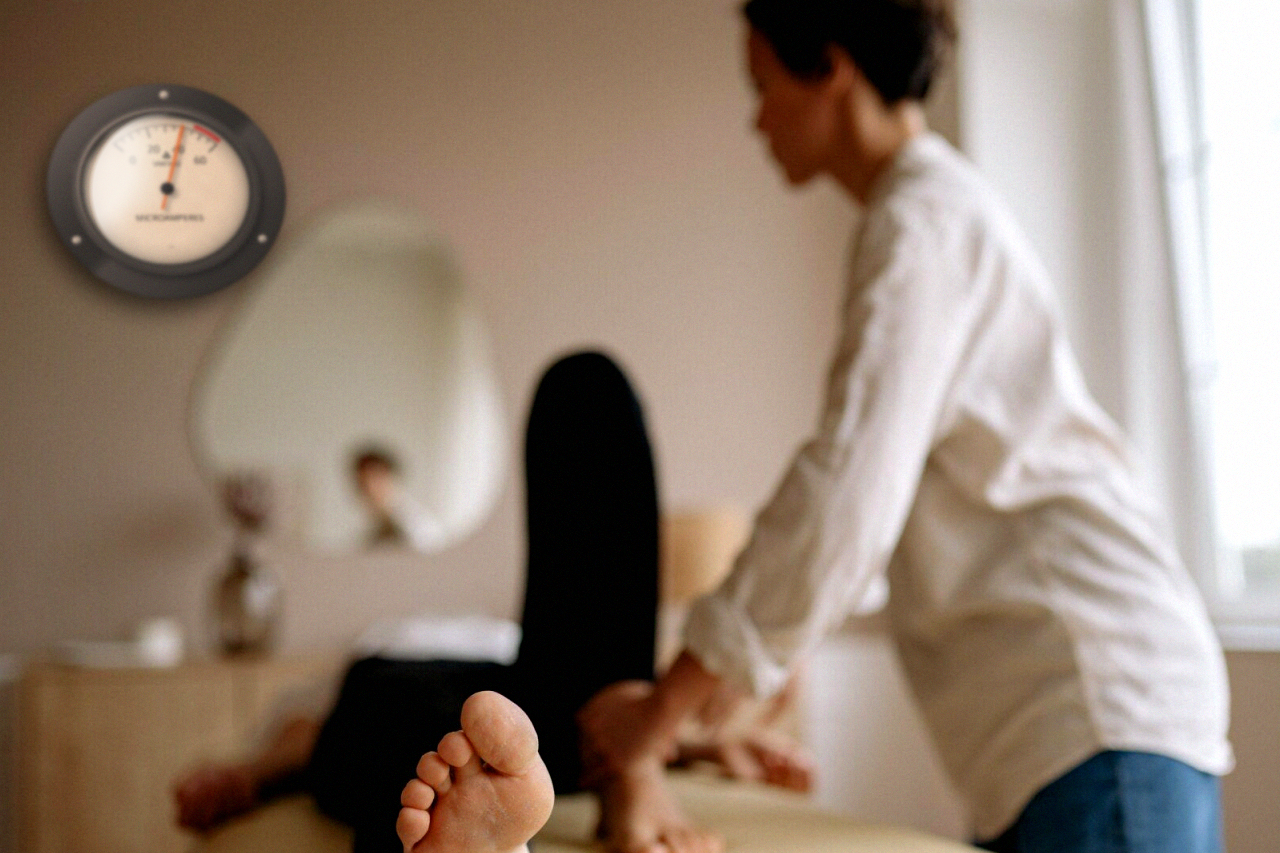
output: 40; µA
